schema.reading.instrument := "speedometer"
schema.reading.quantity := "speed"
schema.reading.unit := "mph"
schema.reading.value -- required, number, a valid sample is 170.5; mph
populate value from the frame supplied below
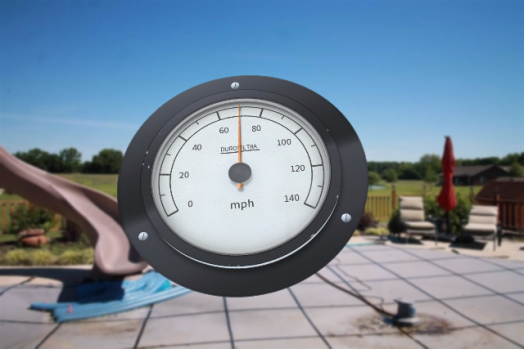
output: 70; mph
